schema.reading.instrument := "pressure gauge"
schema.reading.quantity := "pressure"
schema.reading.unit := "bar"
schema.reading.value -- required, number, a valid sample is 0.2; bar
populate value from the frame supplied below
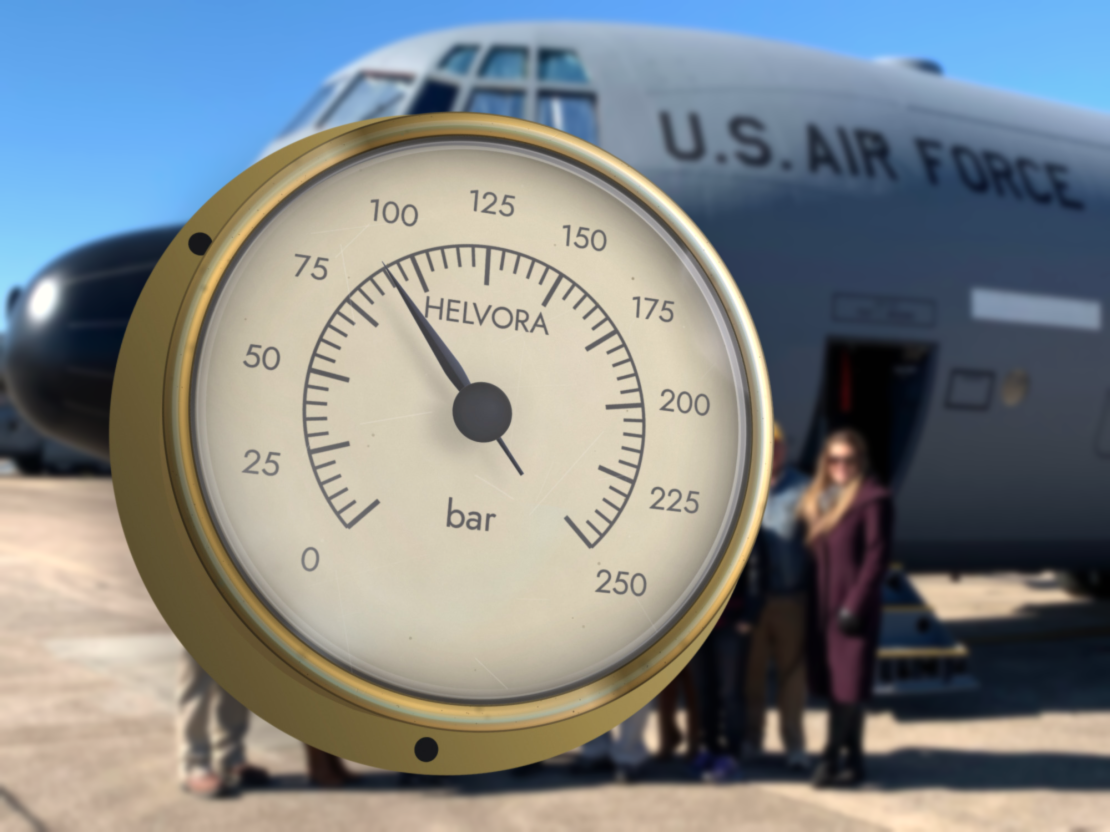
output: 90; bar
